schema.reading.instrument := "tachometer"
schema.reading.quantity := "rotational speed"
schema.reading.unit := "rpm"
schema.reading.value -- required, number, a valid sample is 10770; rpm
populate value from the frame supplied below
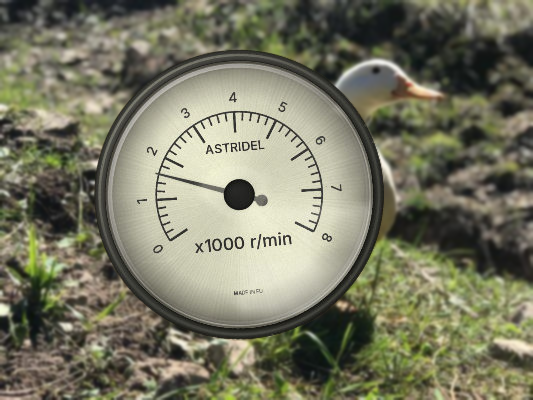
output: 1600; rpm
